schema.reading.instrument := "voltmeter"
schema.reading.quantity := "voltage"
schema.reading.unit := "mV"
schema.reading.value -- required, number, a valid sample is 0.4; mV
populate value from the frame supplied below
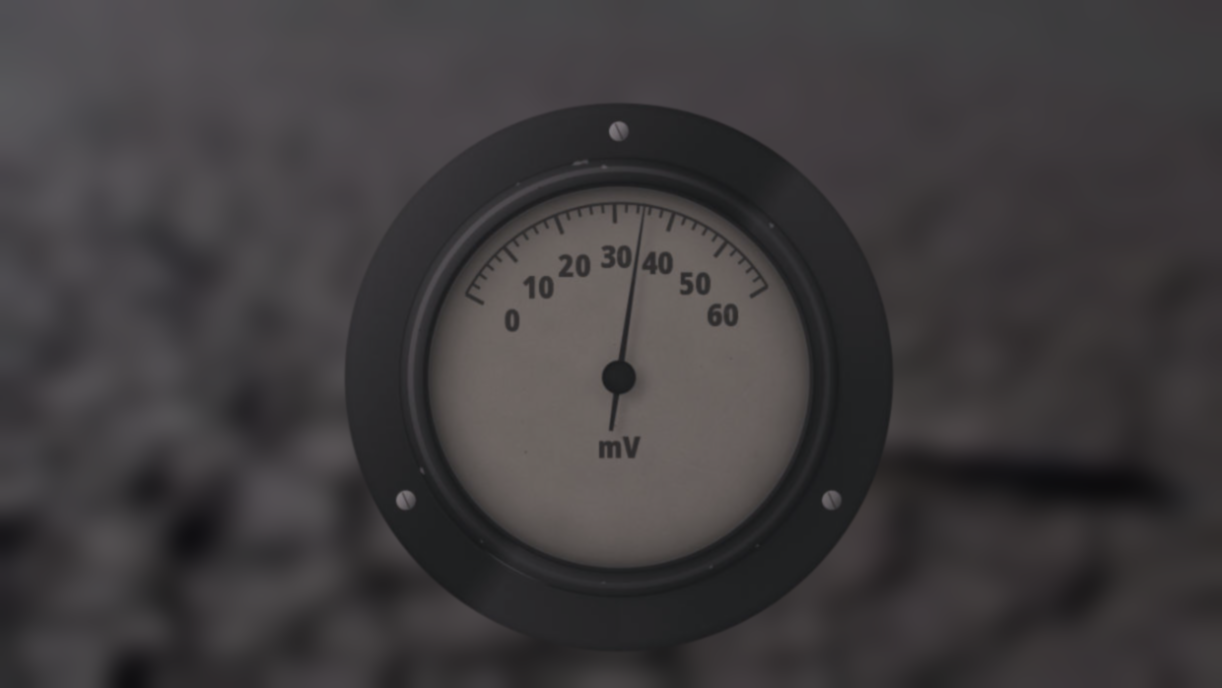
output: 35; mV
